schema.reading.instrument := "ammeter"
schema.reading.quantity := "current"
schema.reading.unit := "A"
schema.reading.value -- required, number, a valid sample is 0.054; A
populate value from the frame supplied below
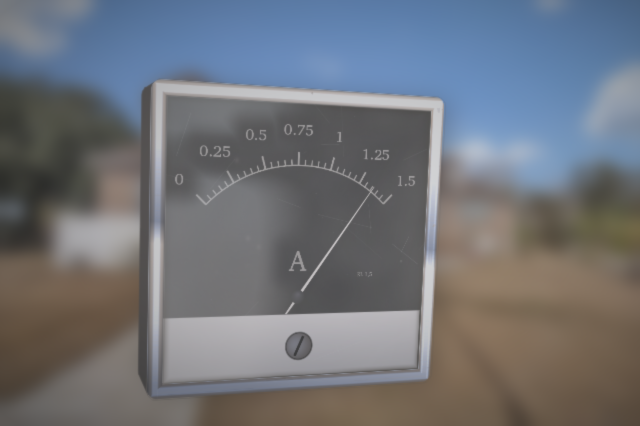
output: 1.35; A
